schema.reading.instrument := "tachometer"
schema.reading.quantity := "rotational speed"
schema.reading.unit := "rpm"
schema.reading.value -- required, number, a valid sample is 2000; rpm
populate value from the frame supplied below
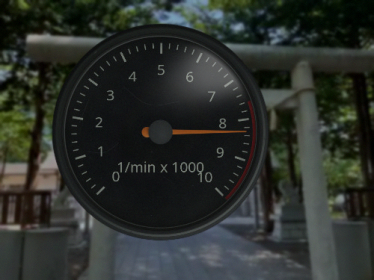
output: 8300; rpm
